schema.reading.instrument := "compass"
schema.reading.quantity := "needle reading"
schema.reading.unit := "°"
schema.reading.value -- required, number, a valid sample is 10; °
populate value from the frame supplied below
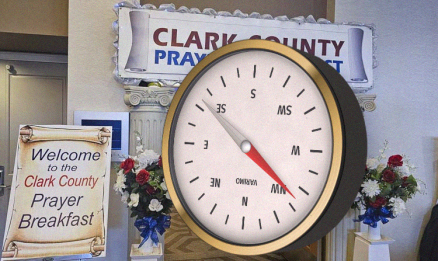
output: 307.5; °
